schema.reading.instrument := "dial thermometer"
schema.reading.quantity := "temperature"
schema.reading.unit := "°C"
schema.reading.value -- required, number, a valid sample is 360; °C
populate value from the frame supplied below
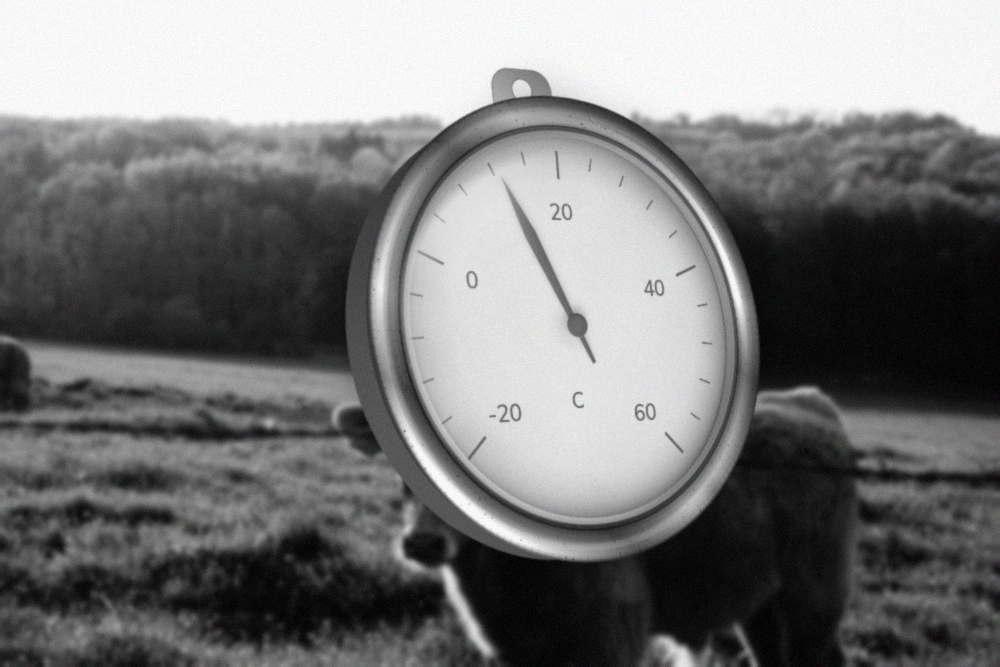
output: 12; °C
